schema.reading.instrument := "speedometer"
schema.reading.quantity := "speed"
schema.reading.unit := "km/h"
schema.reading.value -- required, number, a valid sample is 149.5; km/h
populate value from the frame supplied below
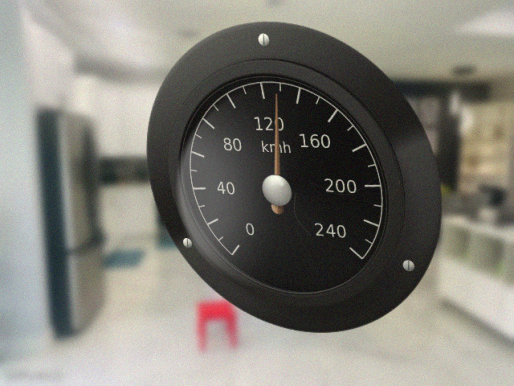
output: 130; km/h
